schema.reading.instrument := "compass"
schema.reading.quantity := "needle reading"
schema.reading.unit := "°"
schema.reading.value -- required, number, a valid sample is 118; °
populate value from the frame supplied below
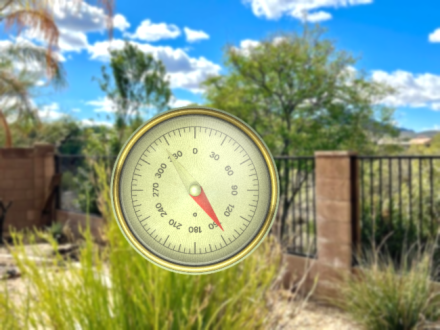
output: 145; °
